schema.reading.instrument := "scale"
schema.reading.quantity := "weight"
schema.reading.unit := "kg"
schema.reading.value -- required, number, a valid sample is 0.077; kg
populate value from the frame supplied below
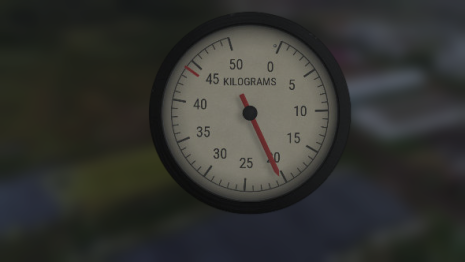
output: 20.5; kg
